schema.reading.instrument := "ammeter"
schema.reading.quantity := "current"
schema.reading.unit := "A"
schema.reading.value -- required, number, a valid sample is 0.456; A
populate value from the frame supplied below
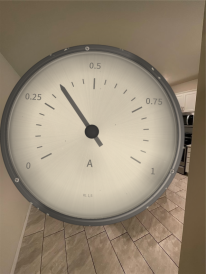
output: 0.35; A
